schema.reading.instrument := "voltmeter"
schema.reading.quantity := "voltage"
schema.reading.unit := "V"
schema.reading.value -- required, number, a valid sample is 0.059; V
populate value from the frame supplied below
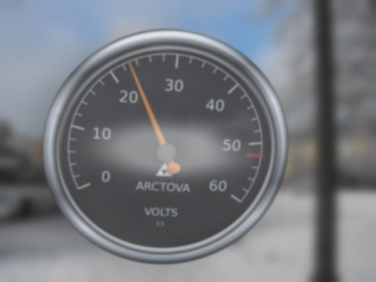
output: 23; V
